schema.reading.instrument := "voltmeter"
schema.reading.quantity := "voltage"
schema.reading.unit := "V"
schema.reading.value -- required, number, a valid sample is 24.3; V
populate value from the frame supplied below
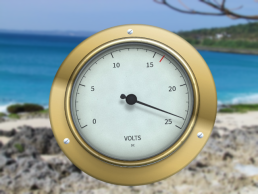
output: 24; V
